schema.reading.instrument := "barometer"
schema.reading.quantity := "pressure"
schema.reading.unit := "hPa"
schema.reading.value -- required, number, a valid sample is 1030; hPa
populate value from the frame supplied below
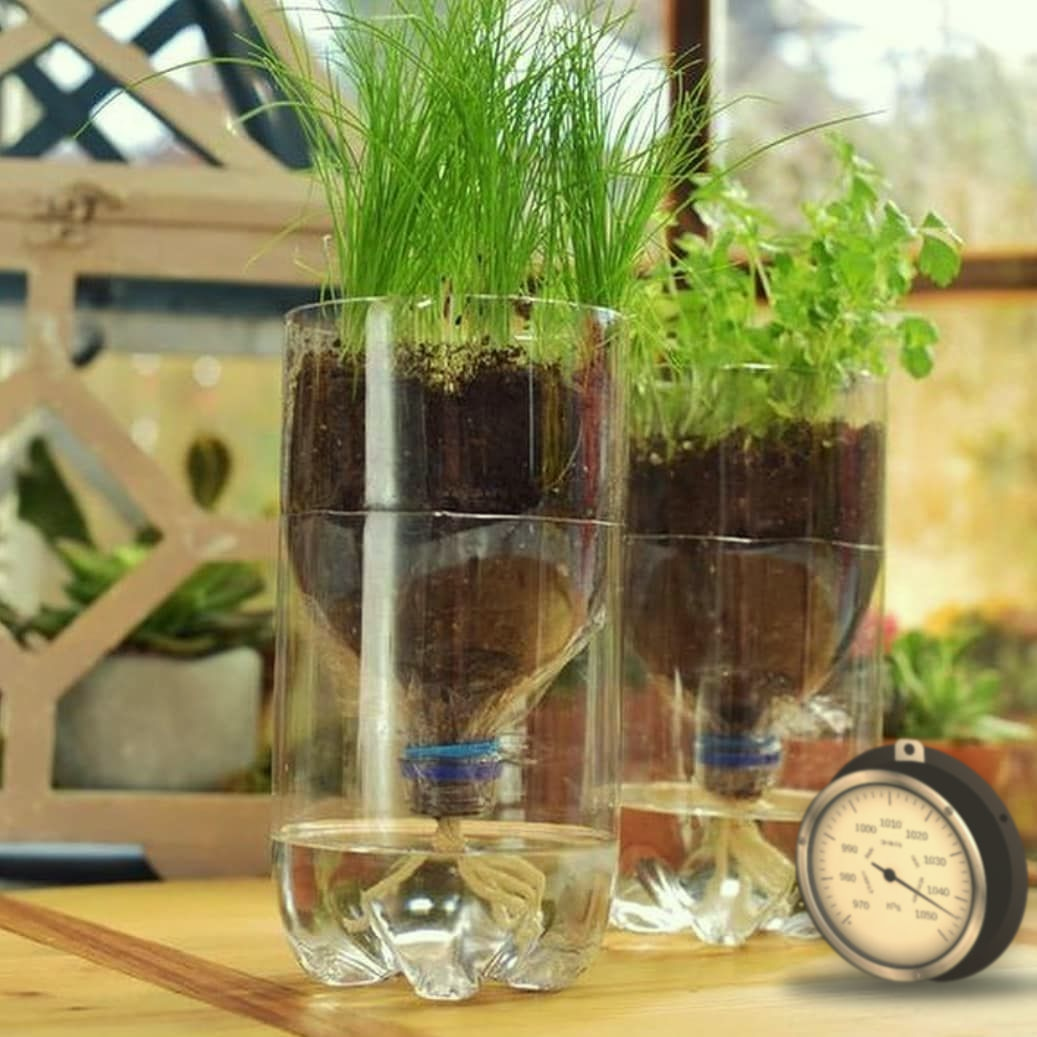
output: 1044; hPa
